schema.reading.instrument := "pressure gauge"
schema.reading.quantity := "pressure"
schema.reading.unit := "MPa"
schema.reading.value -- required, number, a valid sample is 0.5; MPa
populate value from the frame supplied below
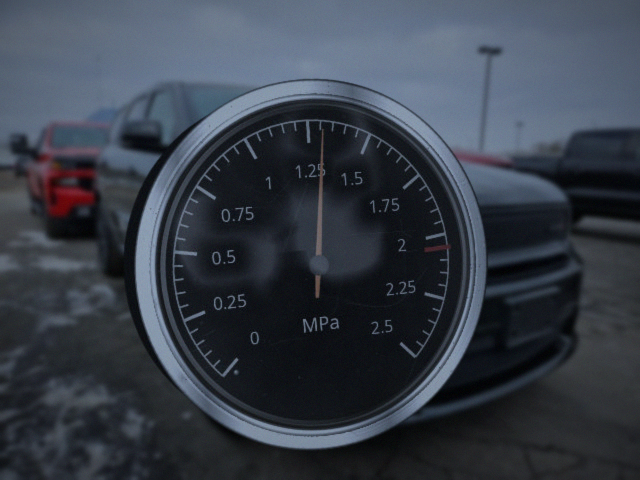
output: 1.3; MPa
